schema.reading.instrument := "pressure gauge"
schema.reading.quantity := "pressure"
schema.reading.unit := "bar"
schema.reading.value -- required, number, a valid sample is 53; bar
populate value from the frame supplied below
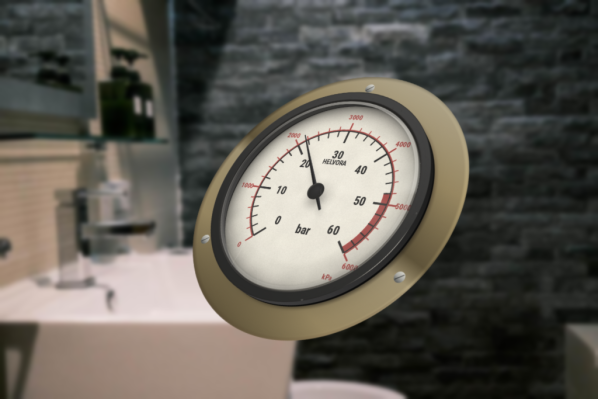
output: 22; bar
